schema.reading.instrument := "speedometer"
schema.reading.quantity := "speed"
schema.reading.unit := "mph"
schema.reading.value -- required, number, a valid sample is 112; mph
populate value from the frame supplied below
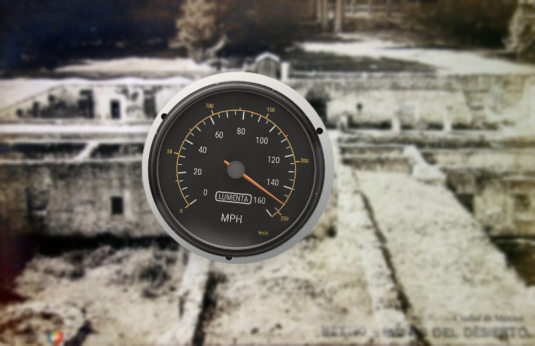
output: 150; mph
